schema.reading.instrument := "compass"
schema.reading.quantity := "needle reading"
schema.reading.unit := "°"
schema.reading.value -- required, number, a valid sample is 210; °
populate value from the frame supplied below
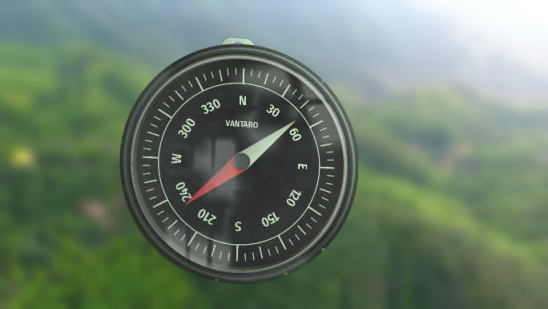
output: 230; °
